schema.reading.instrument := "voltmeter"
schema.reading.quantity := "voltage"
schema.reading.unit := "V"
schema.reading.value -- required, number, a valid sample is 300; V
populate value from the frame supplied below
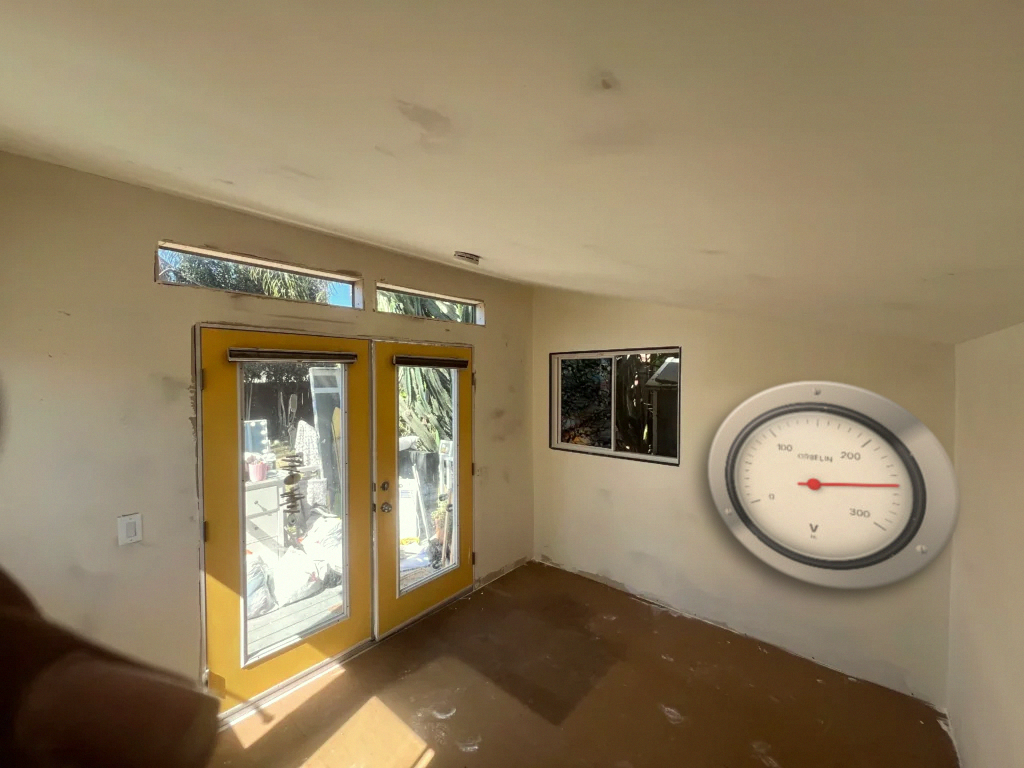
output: 250; V
